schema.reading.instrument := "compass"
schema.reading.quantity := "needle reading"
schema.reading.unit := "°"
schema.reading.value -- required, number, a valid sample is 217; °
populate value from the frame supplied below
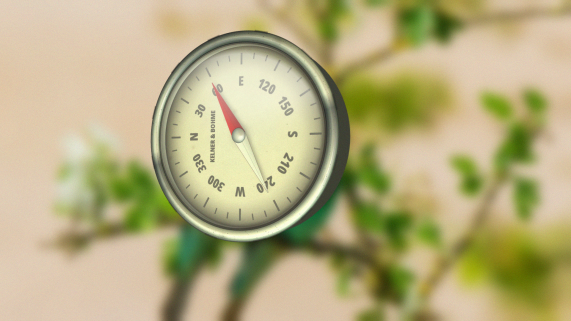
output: 60; °
